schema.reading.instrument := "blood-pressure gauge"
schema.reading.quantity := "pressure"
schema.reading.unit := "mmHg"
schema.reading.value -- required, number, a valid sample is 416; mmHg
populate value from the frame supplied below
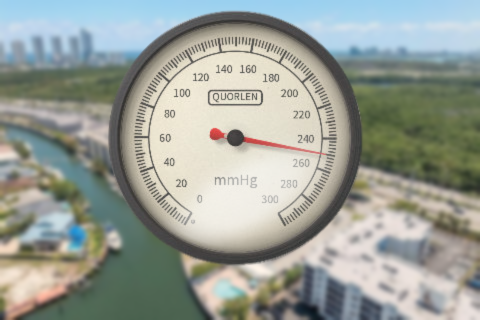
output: 250; mmHg
